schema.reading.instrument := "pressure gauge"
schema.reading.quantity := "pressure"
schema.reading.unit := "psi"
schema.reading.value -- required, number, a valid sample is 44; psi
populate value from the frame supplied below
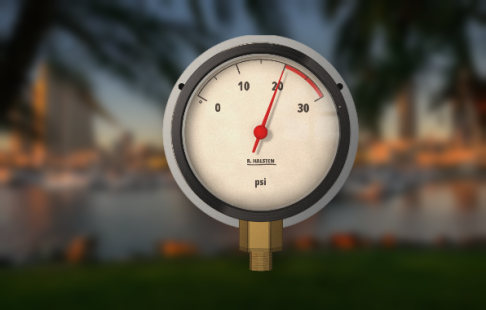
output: 20; psi
